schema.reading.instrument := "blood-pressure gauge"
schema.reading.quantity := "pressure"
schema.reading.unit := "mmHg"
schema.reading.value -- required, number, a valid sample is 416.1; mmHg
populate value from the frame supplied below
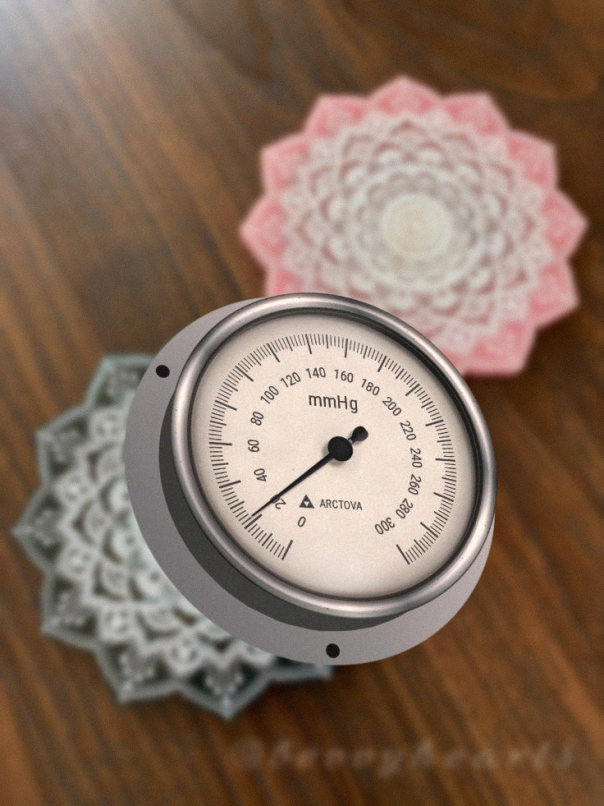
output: 22; mmHg
